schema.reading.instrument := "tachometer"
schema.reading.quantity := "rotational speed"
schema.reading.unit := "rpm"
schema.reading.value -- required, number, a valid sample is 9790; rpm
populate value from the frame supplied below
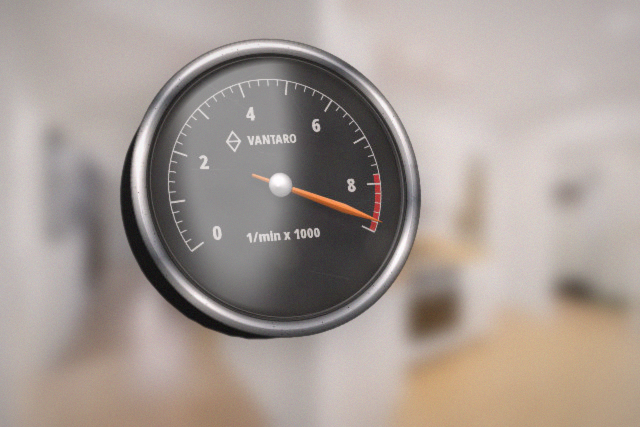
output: 8800; rpm
